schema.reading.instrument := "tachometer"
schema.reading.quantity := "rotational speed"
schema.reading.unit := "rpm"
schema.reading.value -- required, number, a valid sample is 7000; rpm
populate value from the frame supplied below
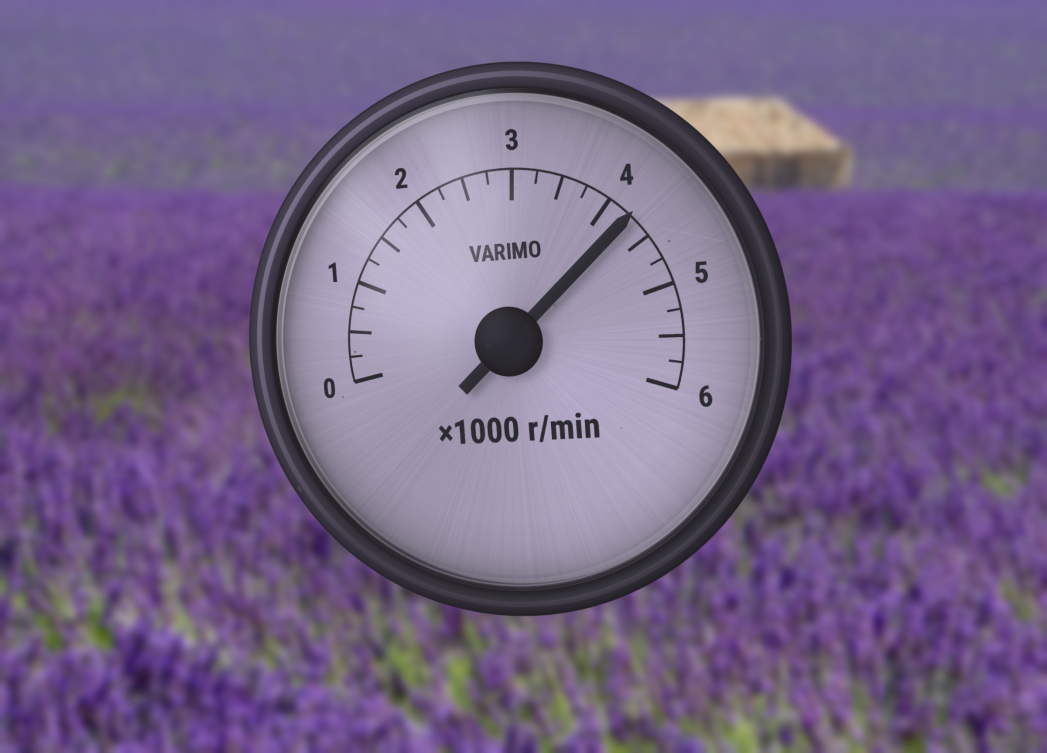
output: 4250; rpm
